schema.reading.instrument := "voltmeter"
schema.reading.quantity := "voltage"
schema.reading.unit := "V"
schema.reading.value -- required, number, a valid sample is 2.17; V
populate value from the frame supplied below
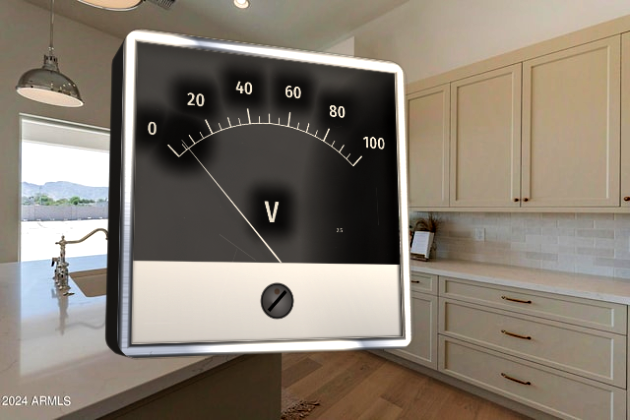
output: 5; V
